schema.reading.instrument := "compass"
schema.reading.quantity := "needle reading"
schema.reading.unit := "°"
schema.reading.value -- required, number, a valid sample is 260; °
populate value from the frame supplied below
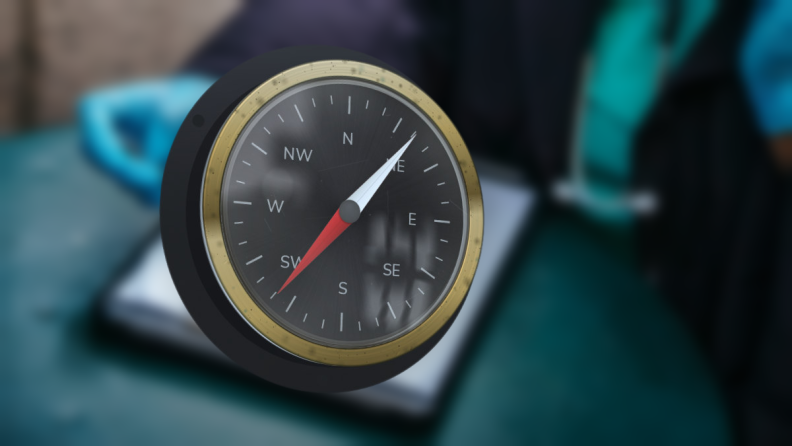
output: 220; °
